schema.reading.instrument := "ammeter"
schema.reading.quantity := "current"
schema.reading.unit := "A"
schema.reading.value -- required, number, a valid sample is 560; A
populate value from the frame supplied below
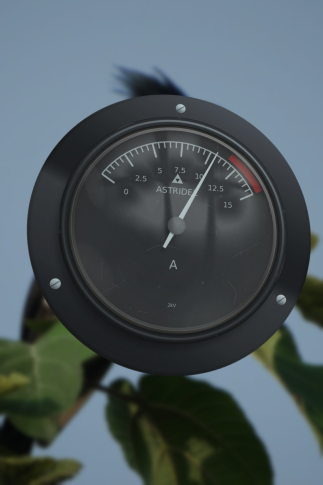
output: 10.5; A
